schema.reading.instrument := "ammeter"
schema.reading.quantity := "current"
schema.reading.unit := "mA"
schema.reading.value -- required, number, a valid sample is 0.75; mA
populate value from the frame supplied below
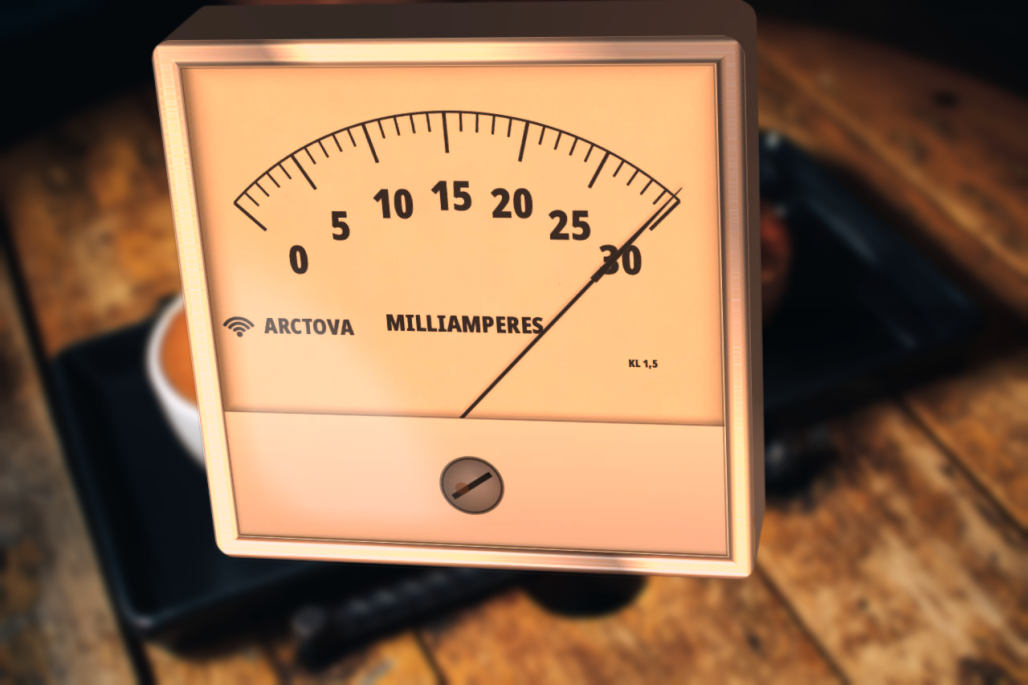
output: 29.5; mA
